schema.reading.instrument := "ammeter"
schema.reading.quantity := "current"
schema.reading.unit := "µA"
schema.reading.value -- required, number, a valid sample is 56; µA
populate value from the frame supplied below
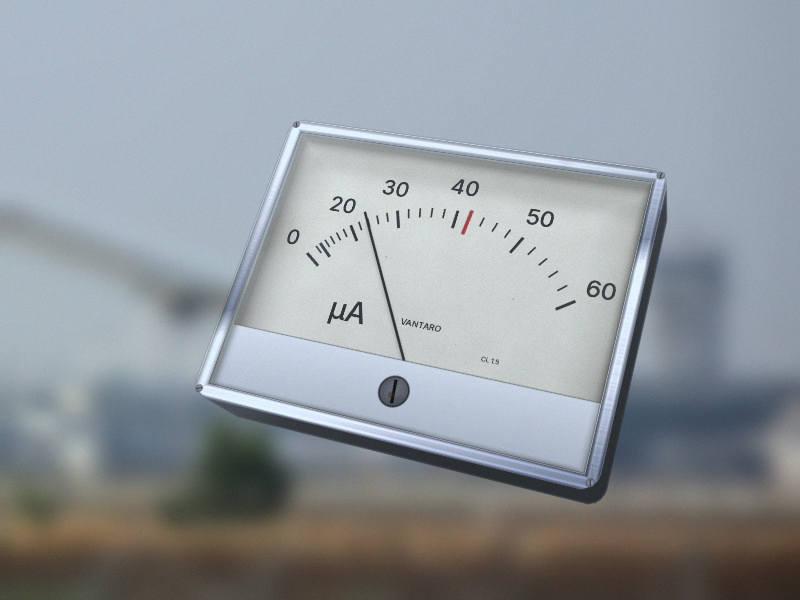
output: 24; µA
